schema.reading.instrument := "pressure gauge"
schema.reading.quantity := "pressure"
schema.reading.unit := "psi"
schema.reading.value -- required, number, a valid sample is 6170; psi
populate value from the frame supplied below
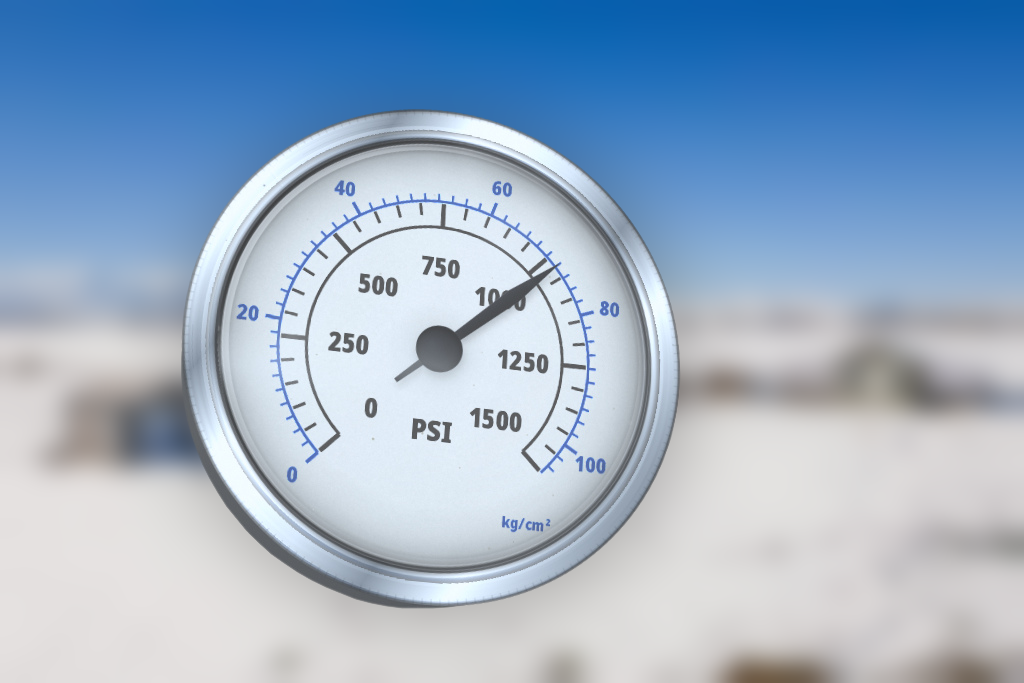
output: 1025; psi
